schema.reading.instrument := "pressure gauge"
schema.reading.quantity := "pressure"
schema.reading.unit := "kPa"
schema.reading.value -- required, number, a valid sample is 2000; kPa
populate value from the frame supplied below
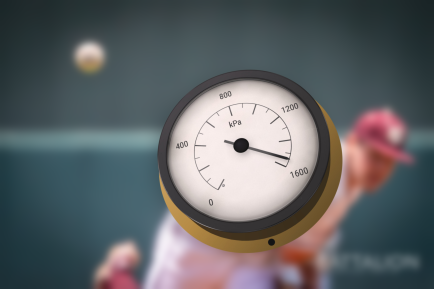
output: 1550; kPa
